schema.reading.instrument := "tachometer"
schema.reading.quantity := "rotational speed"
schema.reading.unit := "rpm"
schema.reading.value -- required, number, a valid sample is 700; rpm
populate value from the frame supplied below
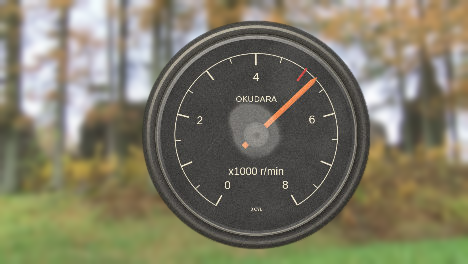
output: 5250; rpm
